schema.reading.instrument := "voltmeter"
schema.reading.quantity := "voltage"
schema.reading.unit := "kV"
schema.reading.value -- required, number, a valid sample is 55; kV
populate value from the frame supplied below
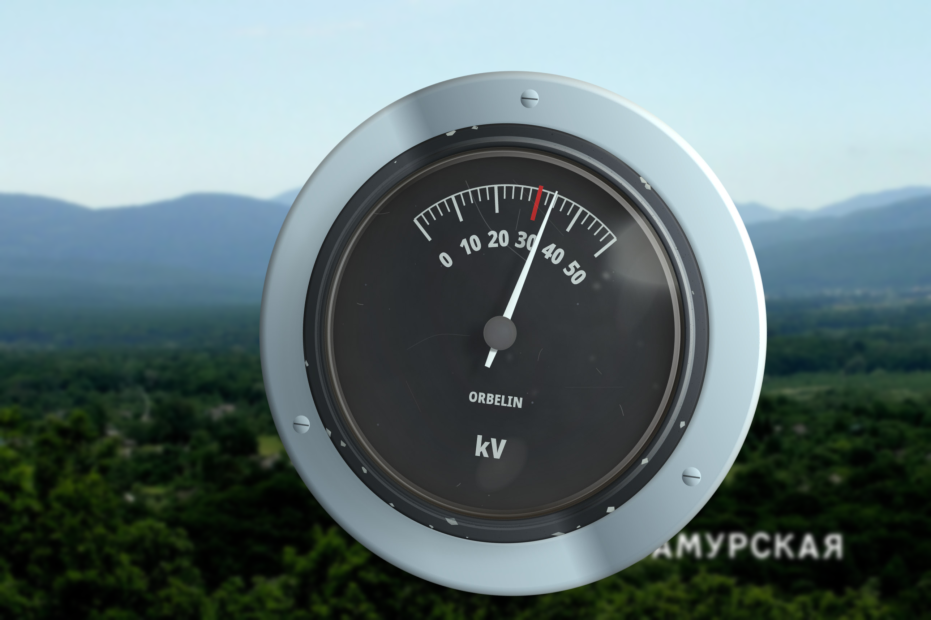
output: 34; kV
